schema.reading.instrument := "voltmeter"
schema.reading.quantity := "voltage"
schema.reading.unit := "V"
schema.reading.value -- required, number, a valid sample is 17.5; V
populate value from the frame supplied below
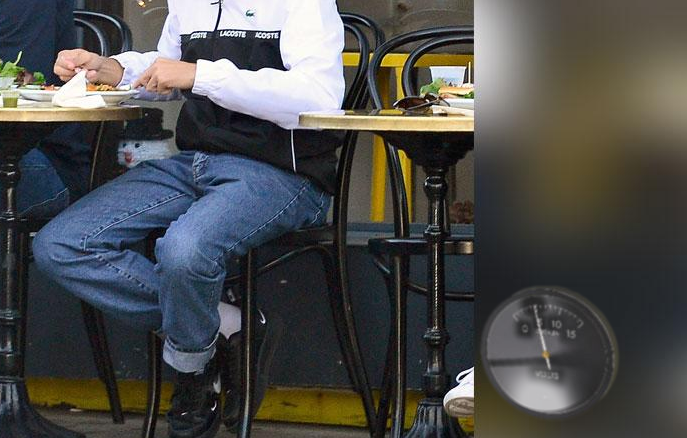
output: 5; V
